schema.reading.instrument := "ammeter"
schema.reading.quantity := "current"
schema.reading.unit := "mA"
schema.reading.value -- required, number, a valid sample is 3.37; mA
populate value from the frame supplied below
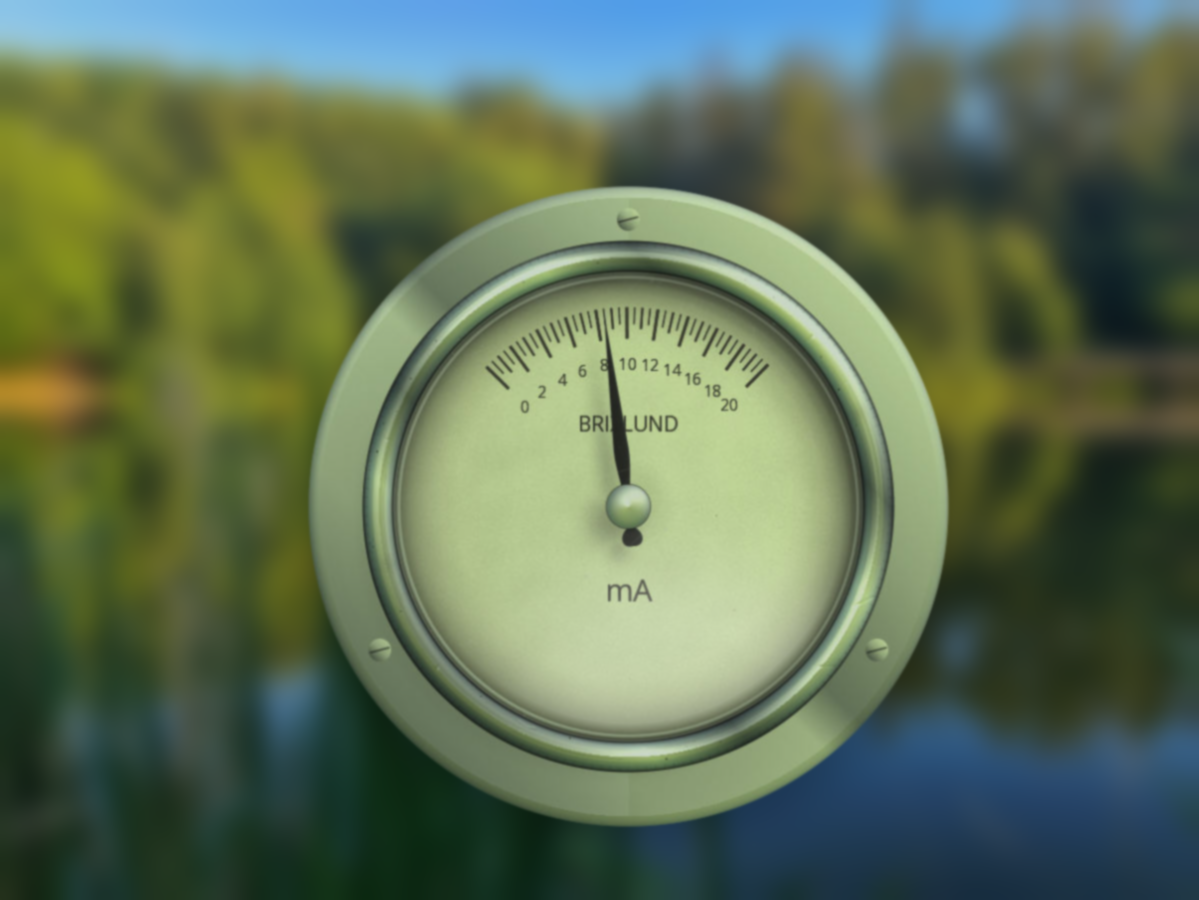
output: 8.5; mA
